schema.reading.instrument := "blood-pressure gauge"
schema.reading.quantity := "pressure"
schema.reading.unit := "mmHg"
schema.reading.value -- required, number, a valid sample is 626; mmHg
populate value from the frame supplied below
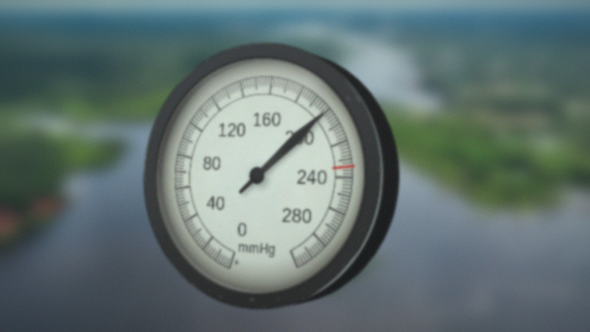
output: 200; mmHg
